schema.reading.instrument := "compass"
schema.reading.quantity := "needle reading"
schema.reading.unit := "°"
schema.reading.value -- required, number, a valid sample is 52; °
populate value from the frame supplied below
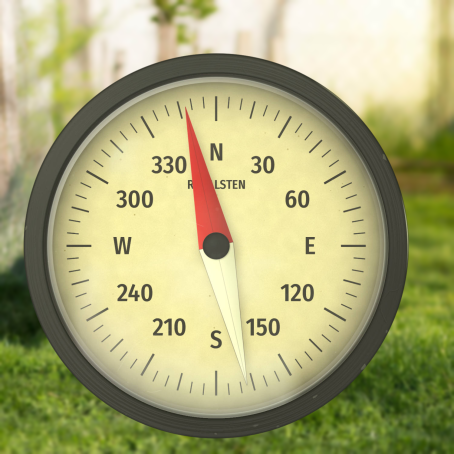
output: 347.5; °
